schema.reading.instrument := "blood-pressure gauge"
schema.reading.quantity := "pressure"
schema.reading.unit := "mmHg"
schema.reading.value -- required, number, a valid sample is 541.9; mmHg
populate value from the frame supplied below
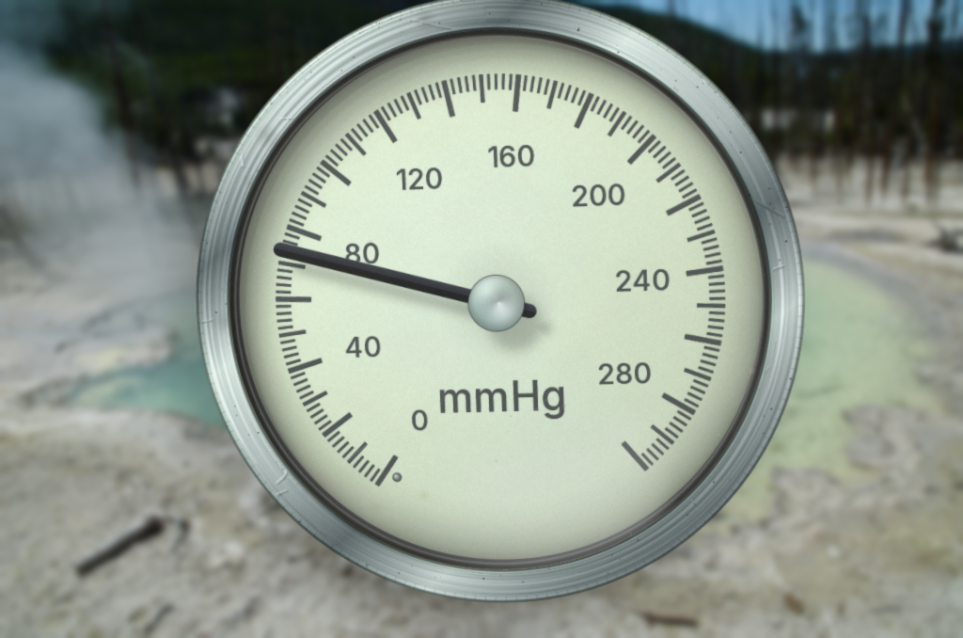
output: 74; mmHg
